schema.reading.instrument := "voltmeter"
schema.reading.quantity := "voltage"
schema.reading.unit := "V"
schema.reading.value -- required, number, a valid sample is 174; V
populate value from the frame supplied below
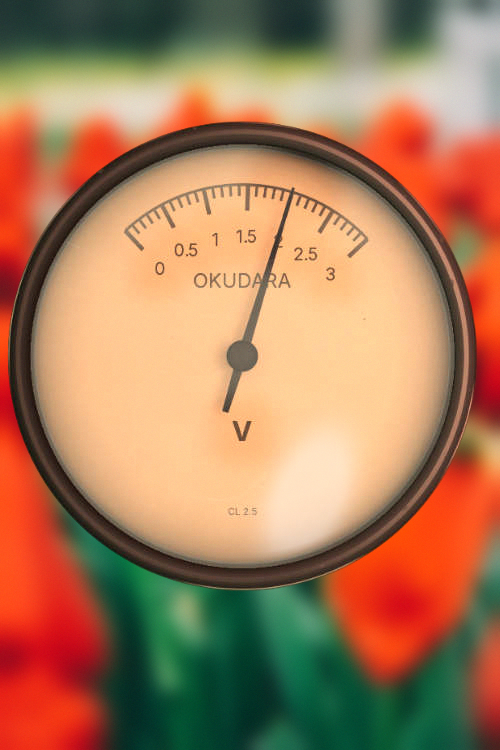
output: 2; V
